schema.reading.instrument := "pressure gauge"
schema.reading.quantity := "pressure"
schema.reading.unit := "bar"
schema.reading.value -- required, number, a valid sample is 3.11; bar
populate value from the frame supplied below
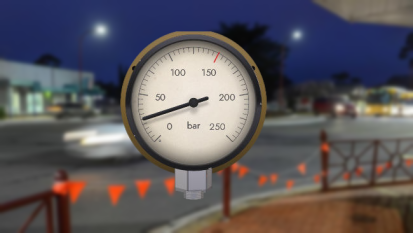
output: 25; bar
